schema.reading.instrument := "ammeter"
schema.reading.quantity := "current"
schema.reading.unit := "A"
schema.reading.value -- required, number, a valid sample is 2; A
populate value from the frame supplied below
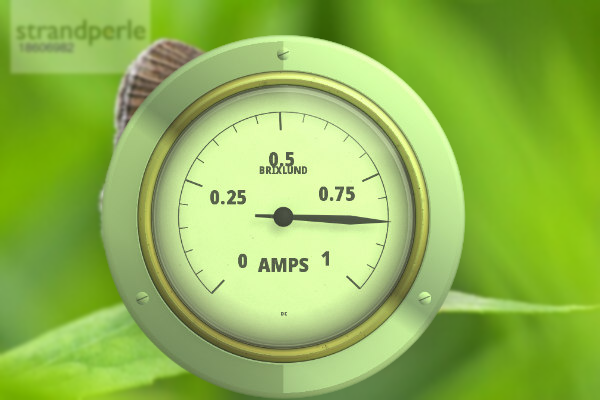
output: 0.85; A
